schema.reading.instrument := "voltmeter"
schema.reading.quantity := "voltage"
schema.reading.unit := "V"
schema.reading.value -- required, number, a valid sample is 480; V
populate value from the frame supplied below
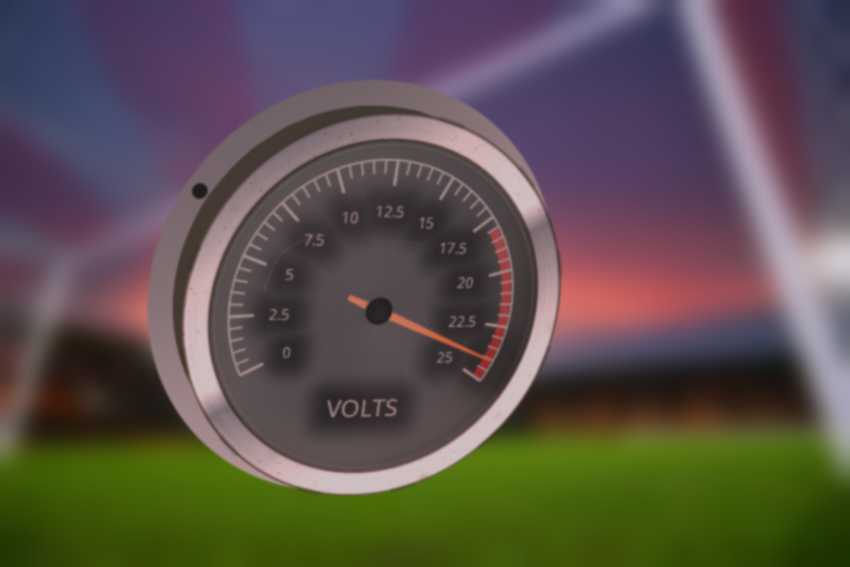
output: 24; V
